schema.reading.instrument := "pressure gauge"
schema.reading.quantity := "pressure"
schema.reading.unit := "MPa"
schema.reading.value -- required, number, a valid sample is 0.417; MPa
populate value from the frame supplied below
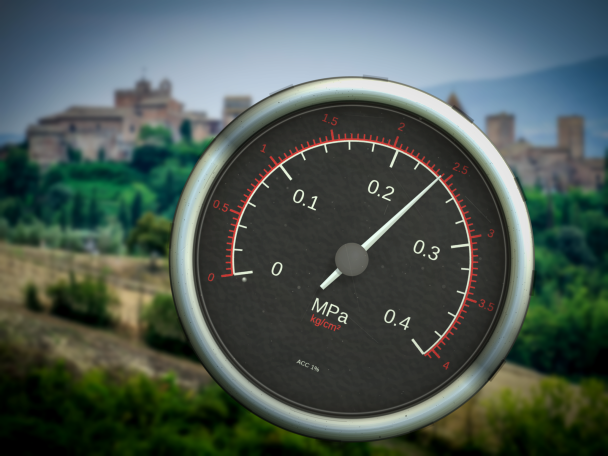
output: 0.24; MPa
